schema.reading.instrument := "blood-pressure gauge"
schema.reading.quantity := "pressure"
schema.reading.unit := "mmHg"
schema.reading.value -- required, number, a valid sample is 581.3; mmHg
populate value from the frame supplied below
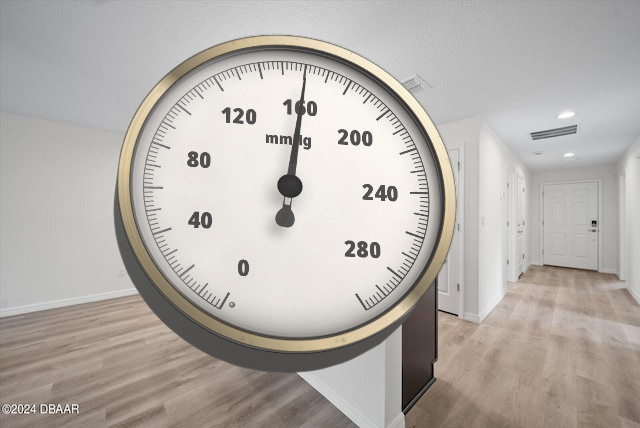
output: 160; mmHg
